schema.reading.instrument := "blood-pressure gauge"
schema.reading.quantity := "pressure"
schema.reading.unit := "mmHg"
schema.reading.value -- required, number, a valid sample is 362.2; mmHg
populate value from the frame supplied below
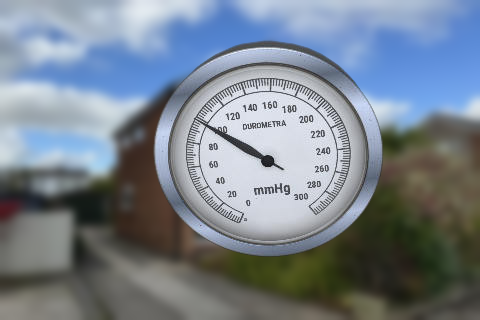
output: 100; mmHg
